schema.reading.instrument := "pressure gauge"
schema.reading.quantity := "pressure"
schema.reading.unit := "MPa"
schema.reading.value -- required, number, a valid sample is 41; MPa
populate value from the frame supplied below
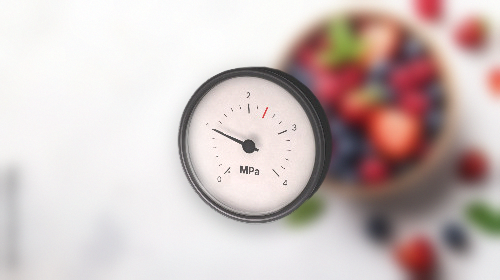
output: 1; MPa
